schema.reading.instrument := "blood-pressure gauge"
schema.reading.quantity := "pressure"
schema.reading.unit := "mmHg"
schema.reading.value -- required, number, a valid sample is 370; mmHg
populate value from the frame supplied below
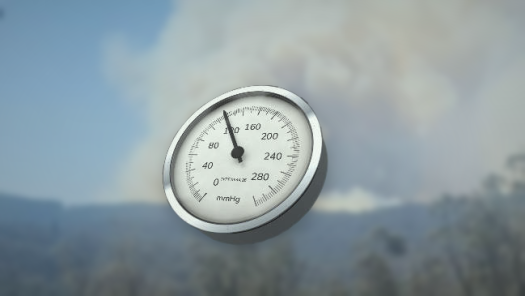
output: 120; mmHg
